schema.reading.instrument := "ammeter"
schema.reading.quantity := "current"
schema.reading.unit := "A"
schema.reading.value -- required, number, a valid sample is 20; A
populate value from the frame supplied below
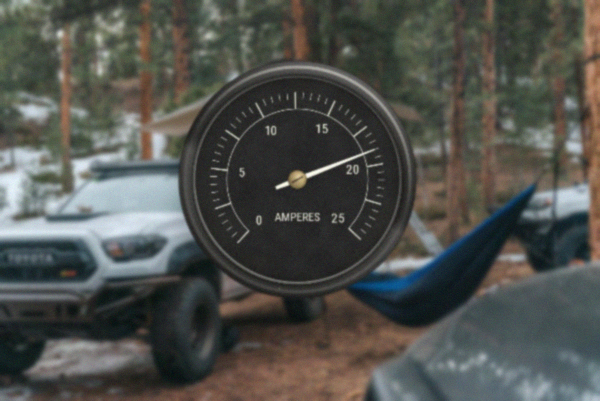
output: 19; A
